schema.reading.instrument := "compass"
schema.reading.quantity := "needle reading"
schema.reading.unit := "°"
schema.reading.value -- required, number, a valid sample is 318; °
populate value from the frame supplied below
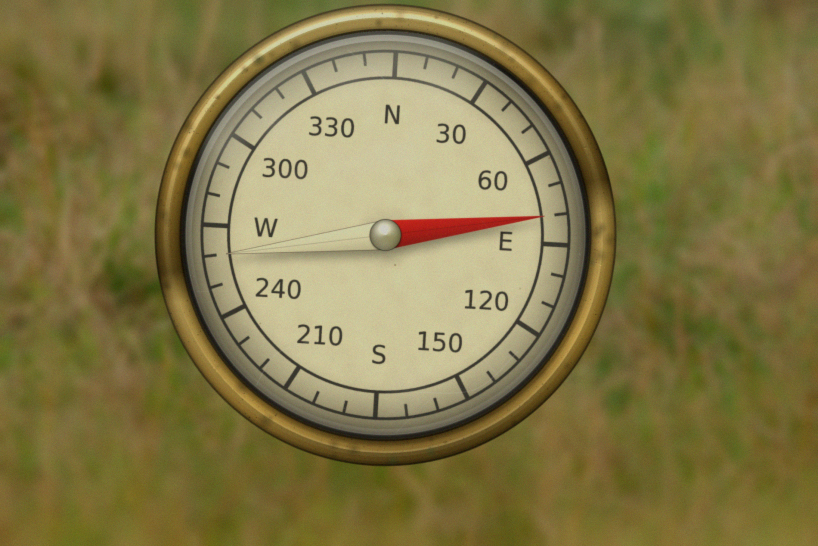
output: 80; °
